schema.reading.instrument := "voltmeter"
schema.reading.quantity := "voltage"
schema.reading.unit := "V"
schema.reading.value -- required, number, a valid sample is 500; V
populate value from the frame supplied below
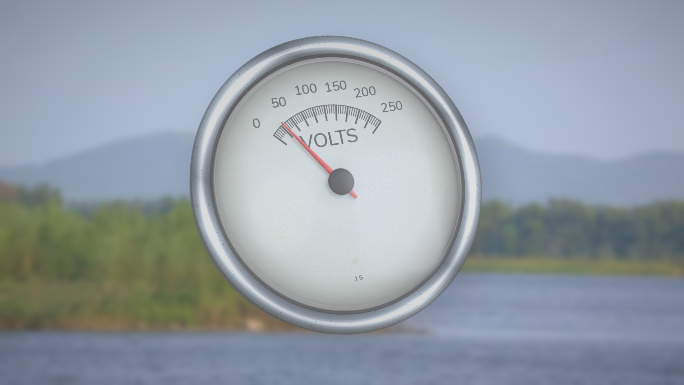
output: 25; V
